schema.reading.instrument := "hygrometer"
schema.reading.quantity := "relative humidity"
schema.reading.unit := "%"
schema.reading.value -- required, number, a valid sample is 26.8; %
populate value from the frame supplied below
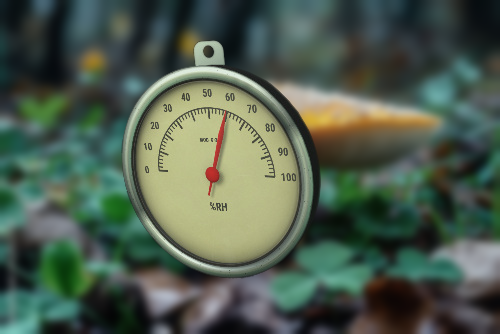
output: 60; %
